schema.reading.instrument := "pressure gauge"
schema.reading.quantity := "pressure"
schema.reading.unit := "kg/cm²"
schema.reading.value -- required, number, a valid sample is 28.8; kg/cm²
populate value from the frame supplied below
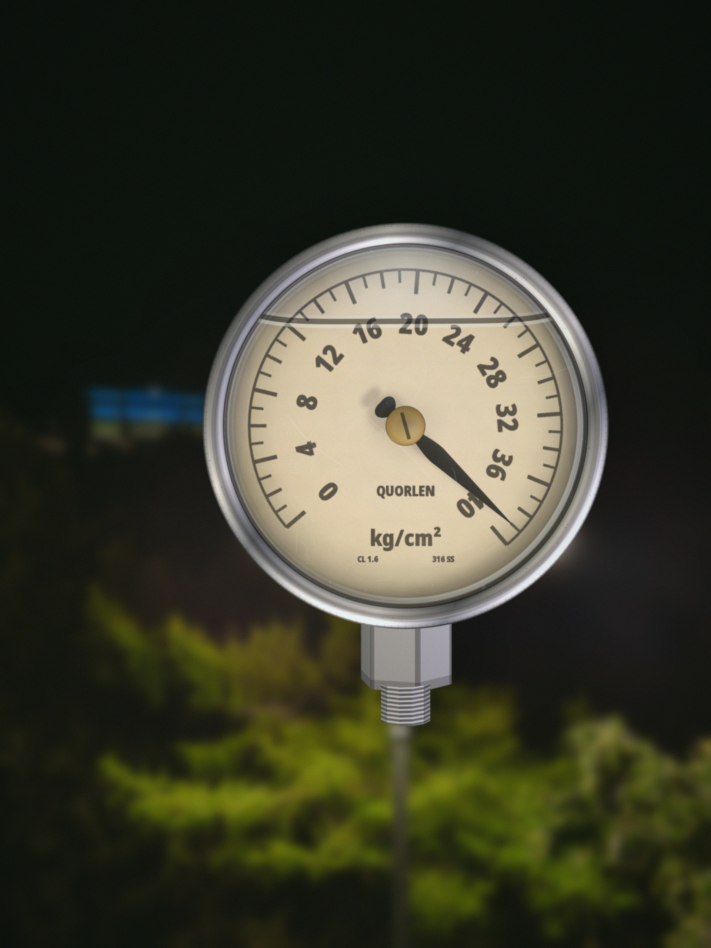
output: 39; kg/cm²
